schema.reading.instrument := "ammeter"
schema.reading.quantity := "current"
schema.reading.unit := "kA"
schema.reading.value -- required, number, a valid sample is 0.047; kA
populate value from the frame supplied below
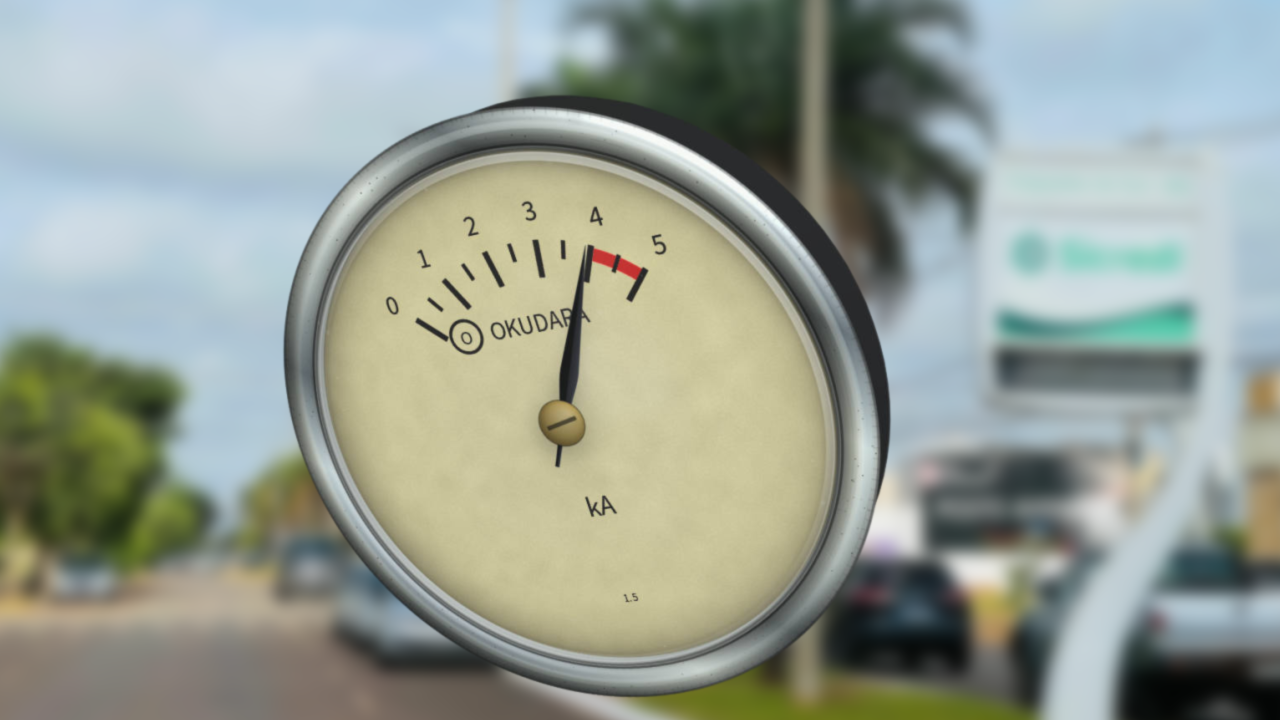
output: 4; kA
